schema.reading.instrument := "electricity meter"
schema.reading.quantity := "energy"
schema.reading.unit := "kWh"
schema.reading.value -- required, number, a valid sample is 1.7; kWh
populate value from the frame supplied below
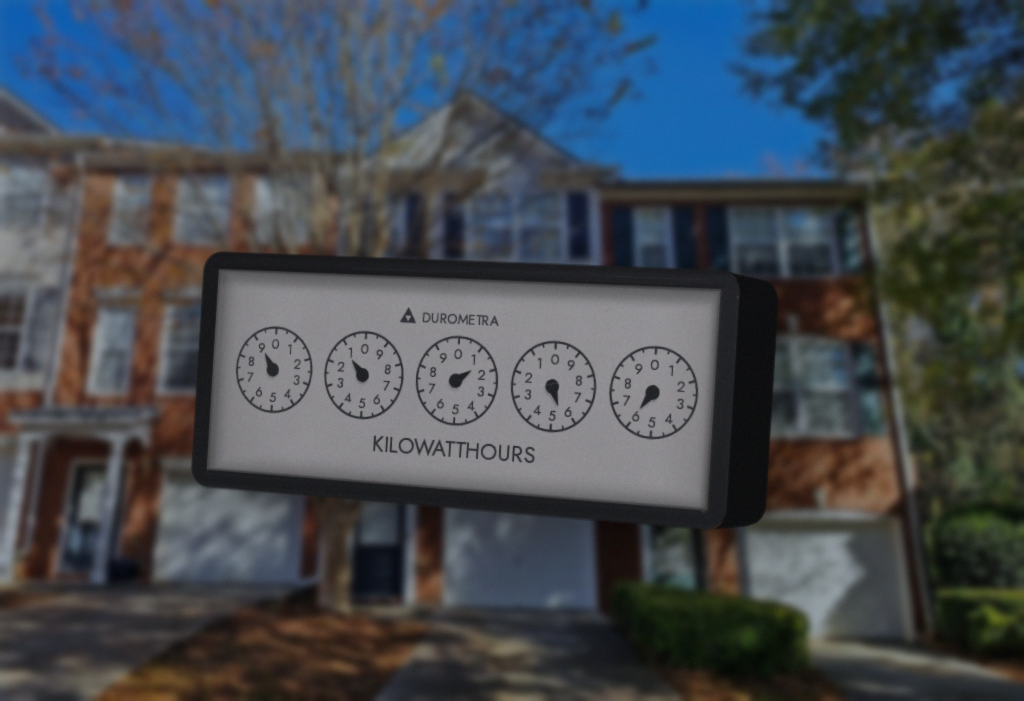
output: 91156; kWh
